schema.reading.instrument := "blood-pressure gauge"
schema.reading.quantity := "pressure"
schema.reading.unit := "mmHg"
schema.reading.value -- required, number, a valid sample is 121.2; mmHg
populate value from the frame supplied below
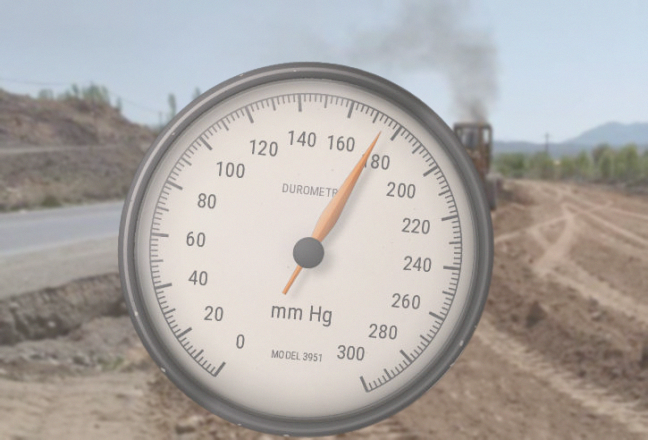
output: 174; mmHg
